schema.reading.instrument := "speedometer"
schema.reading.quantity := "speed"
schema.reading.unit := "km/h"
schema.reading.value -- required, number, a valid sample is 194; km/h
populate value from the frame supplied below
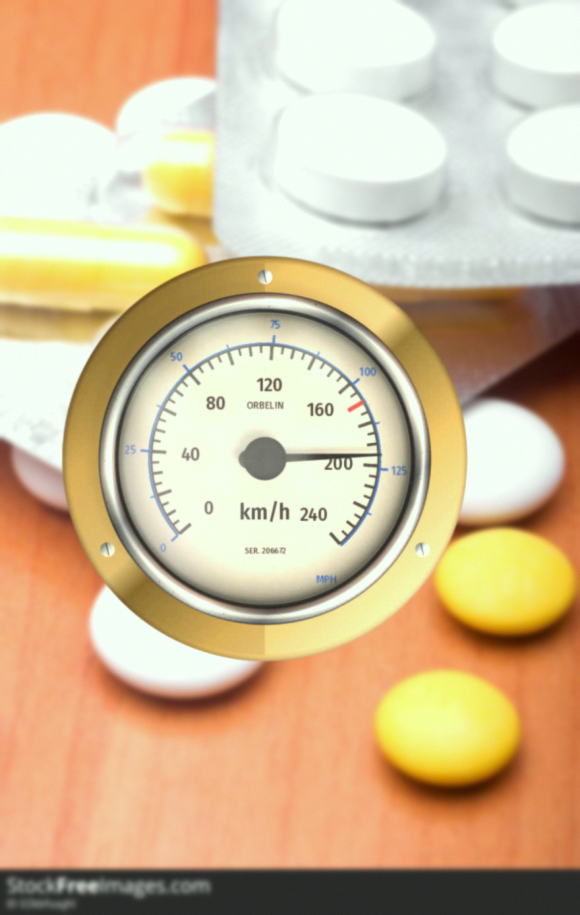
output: 195; km/h
